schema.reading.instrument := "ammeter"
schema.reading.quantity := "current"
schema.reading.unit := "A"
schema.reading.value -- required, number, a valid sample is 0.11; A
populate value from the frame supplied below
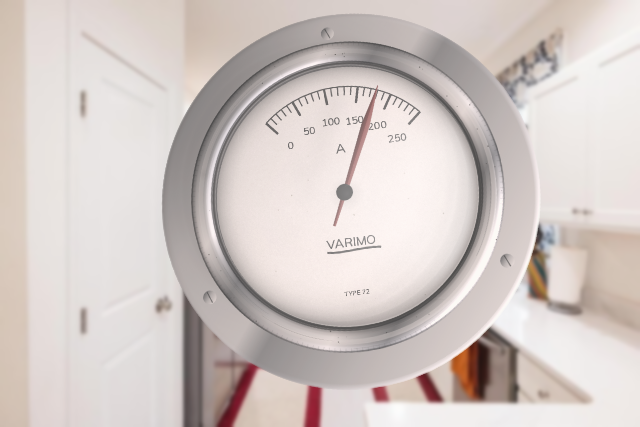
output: 180; A
